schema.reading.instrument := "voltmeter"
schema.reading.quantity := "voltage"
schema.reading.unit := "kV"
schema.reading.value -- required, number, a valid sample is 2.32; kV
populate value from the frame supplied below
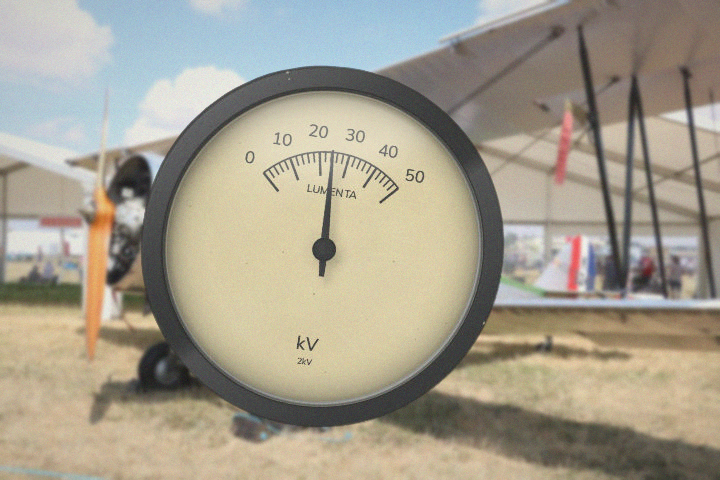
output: 24; kV
